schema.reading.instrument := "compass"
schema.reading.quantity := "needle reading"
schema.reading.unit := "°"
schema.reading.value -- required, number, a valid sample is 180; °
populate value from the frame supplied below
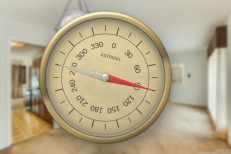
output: 90; °
